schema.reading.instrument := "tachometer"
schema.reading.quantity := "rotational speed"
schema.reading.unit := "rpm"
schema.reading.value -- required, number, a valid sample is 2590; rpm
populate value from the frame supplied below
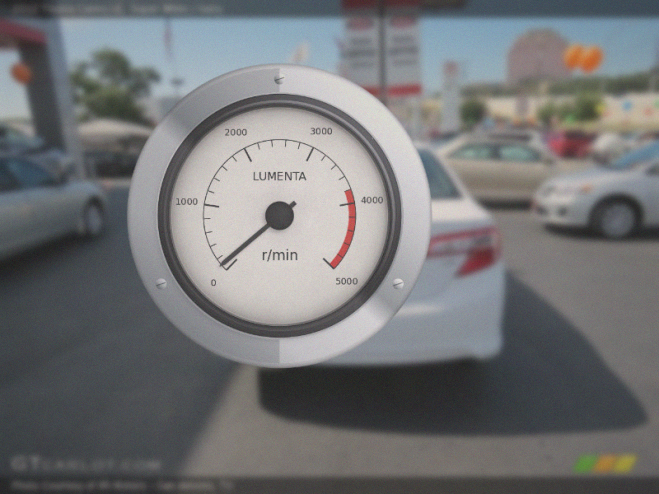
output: 100; rpm
